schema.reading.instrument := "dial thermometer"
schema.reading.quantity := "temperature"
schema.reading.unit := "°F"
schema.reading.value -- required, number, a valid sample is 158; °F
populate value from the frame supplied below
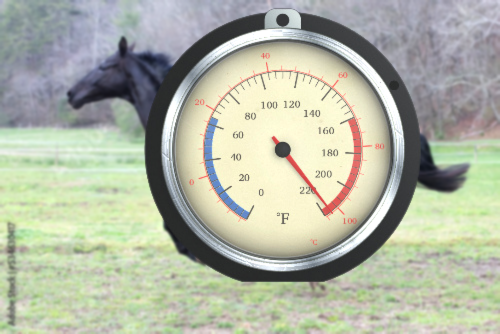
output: 216; °F
